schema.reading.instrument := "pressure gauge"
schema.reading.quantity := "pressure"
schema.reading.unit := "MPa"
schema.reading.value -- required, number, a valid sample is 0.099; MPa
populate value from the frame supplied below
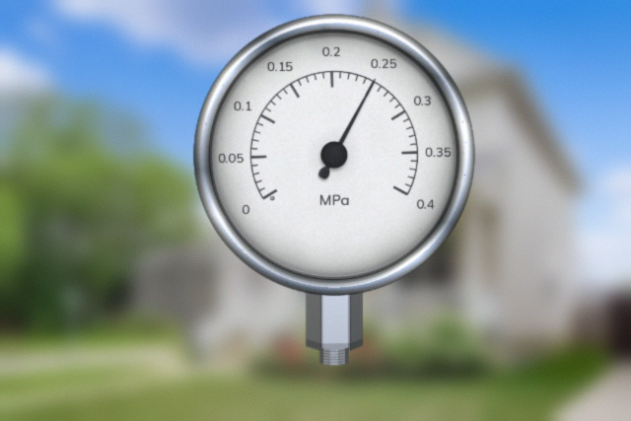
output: 0.25; MPa
